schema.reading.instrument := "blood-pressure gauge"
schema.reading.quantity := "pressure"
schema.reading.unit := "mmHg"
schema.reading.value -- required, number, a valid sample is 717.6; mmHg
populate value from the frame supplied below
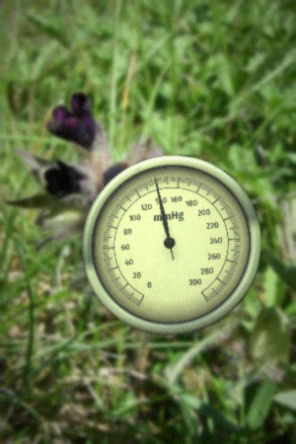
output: 140; mmHg
